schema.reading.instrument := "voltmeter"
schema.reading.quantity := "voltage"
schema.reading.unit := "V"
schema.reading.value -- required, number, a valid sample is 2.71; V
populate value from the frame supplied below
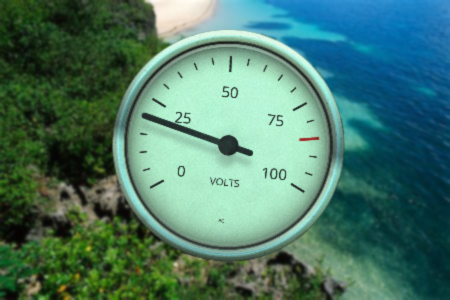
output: 20; V
